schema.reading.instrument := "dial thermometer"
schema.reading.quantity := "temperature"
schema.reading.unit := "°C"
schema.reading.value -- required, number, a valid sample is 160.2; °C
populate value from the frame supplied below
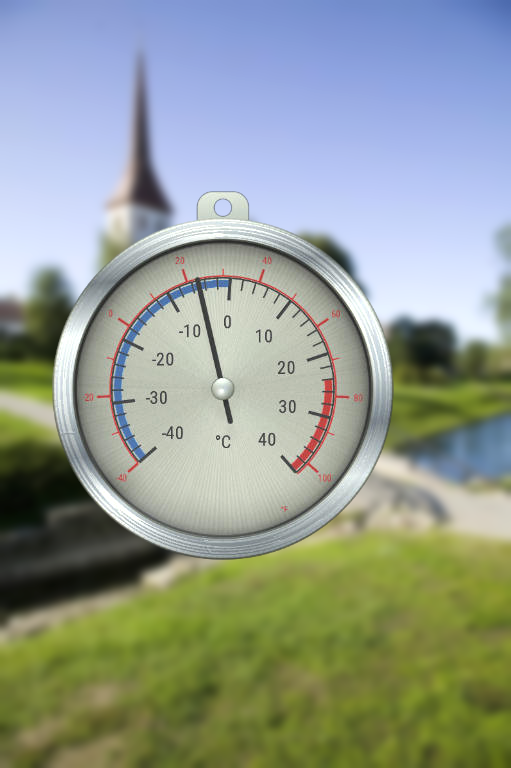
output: -5; °C
